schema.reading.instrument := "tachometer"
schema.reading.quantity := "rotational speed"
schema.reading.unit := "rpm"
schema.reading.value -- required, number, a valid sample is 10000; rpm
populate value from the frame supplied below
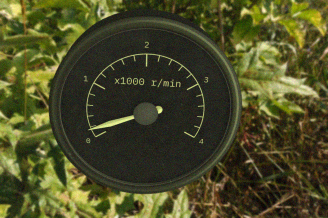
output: 200; rpm
